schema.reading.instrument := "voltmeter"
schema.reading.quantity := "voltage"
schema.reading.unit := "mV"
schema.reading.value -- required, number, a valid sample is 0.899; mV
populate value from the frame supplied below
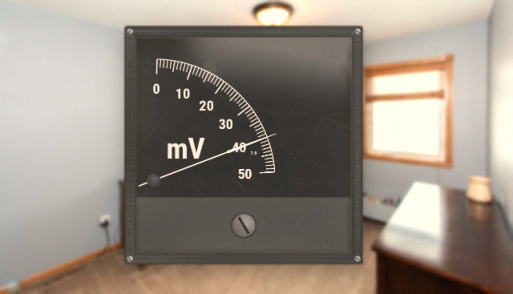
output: 40; mV
